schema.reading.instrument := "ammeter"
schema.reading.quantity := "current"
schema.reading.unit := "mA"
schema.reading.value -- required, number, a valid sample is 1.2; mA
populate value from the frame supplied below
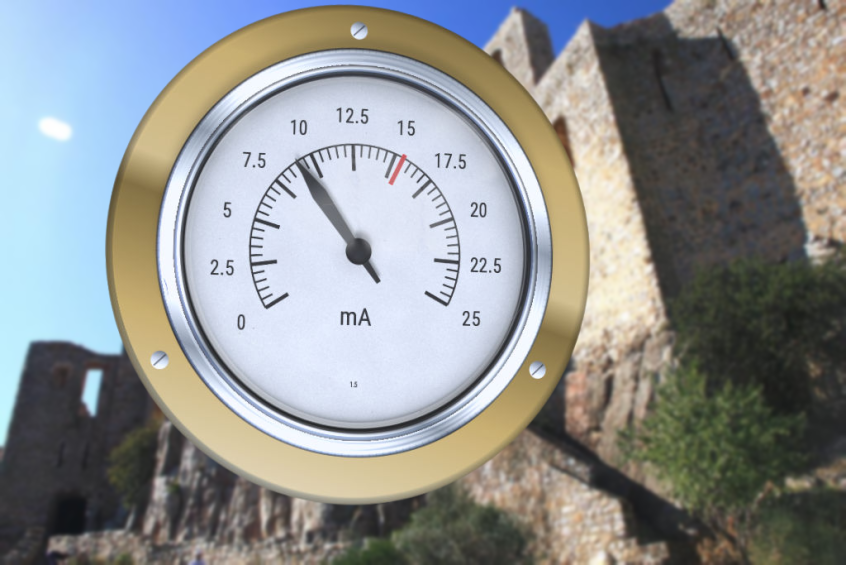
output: 9; mA
